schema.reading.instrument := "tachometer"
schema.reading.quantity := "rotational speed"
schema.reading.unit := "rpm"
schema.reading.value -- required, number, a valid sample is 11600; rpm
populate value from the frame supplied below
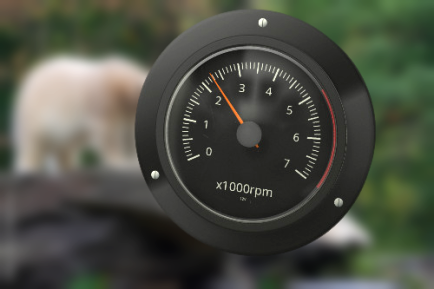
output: 2300; rpm
